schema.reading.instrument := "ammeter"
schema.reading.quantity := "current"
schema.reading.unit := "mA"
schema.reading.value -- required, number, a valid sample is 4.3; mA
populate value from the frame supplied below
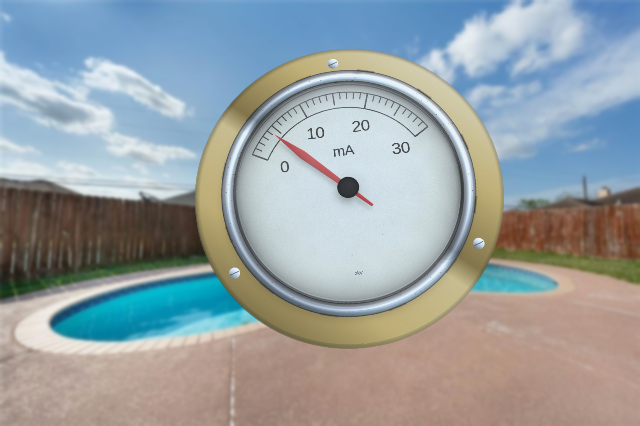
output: 4; mA
